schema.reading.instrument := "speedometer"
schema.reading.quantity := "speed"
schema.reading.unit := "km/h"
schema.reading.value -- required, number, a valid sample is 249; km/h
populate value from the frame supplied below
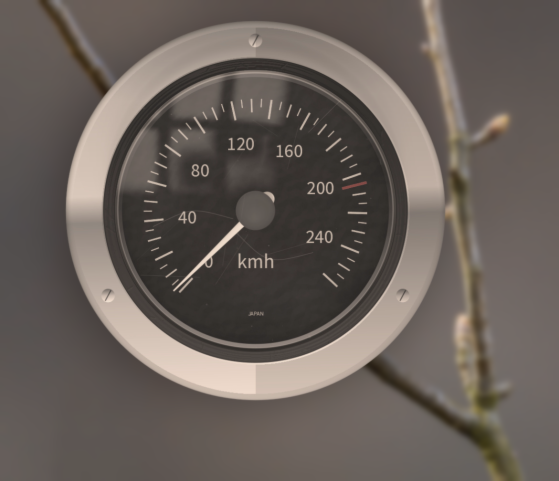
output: 2.5; km/h
